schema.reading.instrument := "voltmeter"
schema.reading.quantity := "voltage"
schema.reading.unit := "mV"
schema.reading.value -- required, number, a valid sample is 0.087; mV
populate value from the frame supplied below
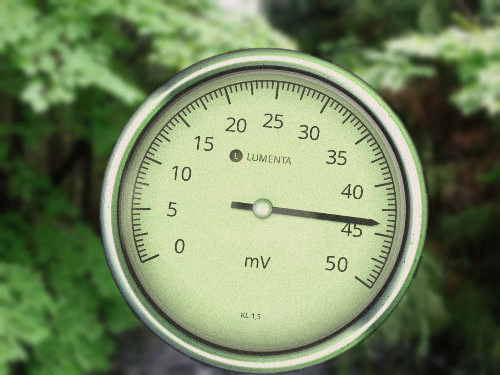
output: 44; mV
